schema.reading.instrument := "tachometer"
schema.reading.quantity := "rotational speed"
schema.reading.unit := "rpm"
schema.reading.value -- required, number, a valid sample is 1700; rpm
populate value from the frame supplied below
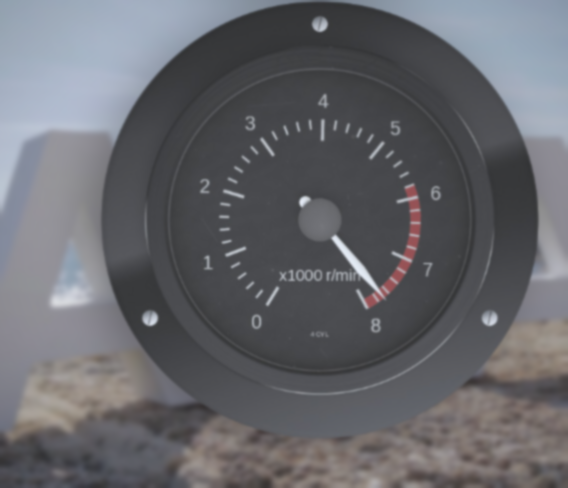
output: 7700; rpm
